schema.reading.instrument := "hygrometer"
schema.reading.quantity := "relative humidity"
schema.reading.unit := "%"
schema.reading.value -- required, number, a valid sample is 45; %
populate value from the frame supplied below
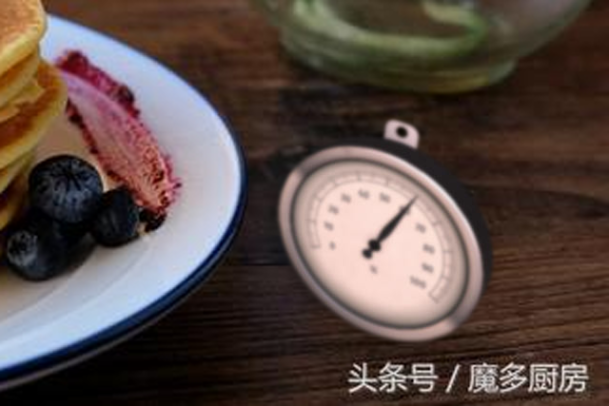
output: 60; %
